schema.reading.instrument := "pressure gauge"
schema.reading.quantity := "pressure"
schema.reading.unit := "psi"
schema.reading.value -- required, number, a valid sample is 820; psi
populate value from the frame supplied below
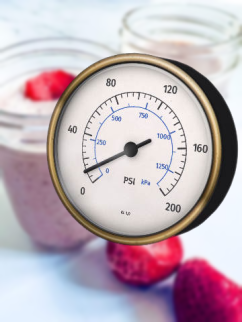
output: 10; psi
